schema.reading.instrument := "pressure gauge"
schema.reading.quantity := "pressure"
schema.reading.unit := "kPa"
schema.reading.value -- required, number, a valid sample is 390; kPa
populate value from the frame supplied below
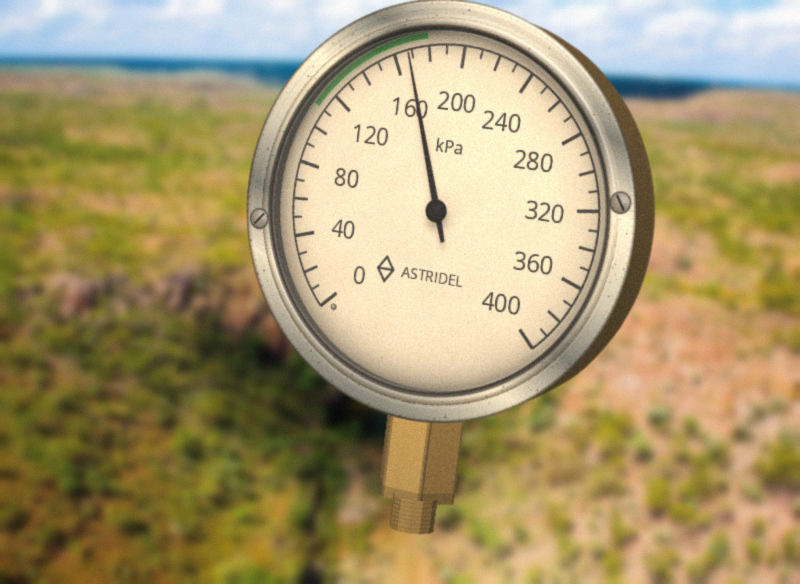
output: 170; kPa
